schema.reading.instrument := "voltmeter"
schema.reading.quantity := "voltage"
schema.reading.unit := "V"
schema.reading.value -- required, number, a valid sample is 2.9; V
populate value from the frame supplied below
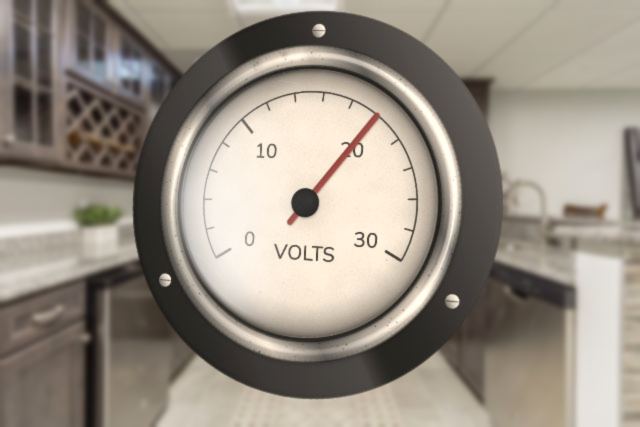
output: 20; V
